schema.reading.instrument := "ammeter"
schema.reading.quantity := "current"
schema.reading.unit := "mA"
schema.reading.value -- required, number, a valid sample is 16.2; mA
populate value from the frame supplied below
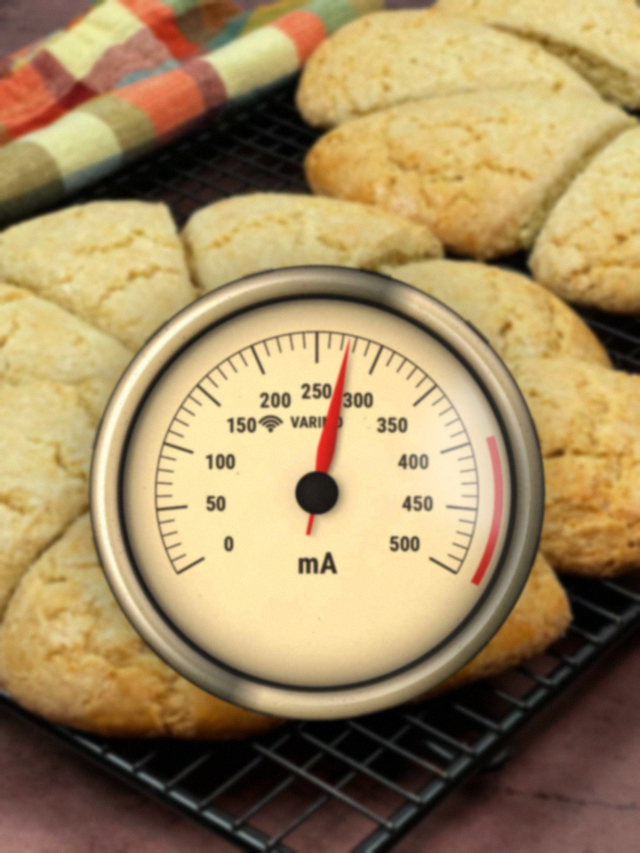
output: 275; mA
